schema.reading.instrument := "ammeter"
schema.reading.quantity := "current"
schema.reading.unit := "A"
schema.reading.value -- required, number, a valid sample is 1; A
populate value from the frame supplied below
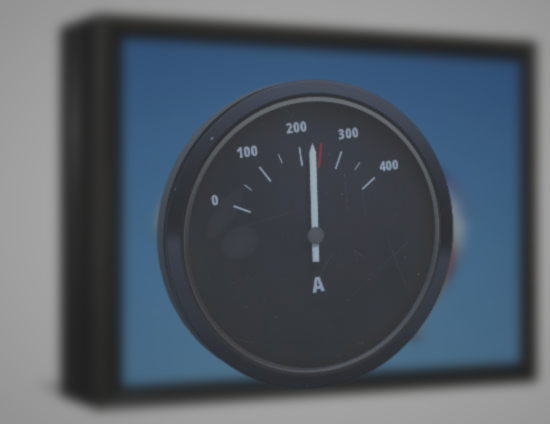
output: 225; A
